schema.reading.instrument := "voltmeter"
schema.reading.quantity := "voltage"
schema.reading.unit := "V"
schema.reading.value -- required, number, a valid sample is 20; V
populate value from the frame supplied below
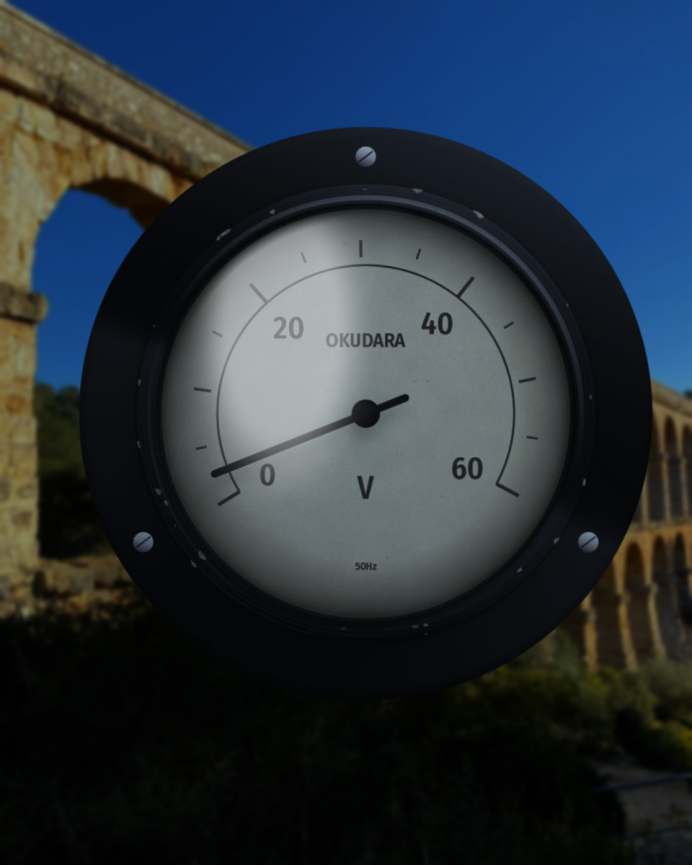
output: 2.5; V
